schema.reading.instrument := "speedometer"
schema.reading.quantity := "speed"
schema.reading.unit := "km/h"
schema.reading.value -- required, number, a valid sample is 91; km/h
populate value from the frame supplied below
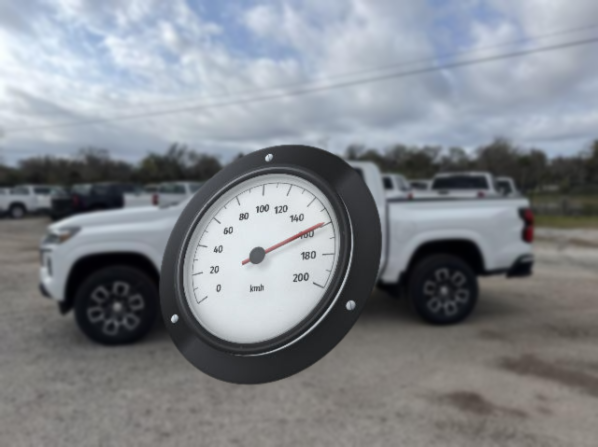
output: 160; km/h
